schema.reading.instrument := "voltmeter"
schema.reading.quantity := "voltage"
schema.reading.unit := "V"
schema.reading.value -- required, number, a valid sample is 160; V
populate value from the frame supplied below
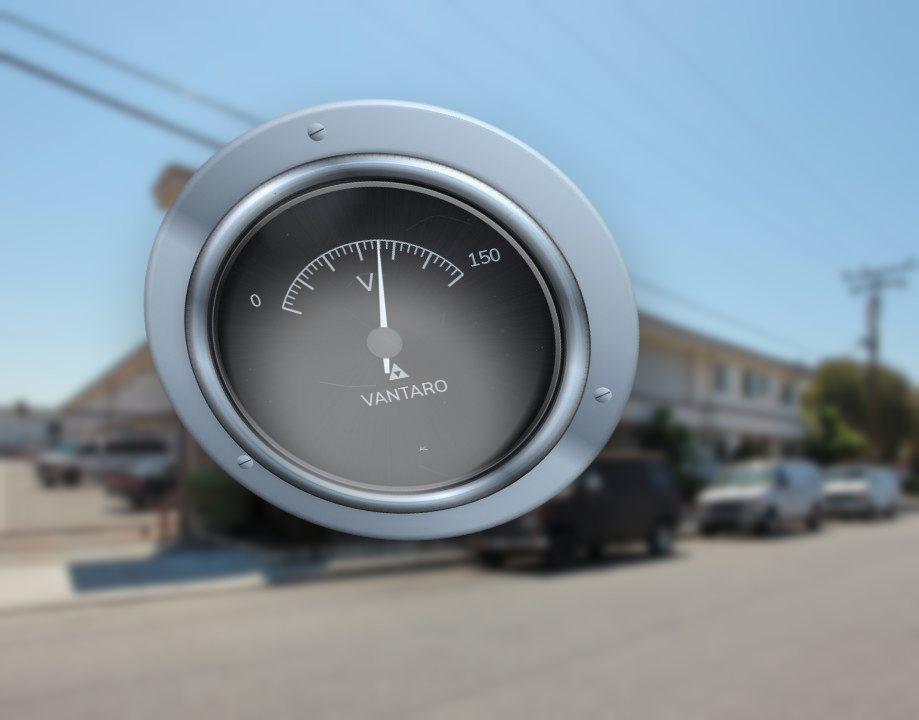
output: 90; V
